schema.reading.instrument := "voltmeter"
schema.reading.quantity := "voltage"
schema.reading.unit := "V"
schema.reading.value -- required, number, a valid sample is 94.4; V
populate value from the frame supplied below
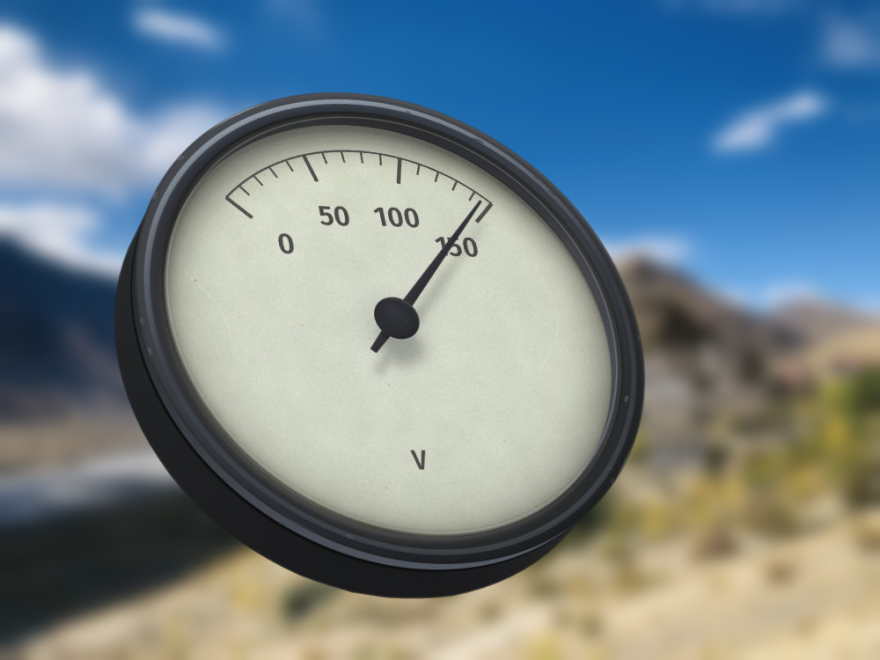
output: 145; V
